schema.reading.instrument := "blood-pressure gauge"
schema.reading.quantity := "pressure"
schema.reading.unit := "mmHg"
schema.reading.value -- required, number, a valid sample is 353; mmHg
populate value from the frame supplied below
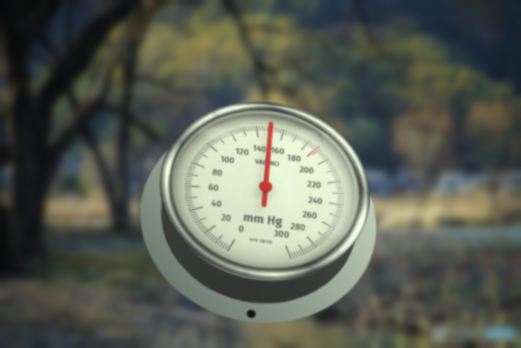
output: 150; mmHg
